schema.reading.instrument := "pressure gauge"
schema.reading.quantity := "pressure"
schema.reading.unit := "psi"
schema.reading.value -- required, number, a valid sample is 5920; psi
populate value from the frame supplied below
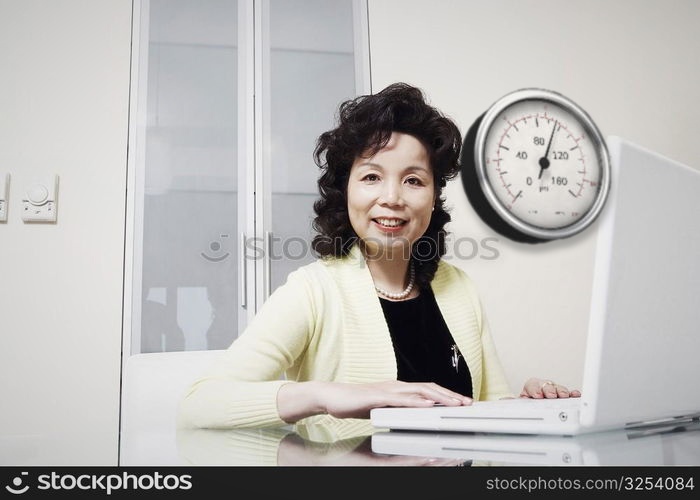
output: 95; psi
